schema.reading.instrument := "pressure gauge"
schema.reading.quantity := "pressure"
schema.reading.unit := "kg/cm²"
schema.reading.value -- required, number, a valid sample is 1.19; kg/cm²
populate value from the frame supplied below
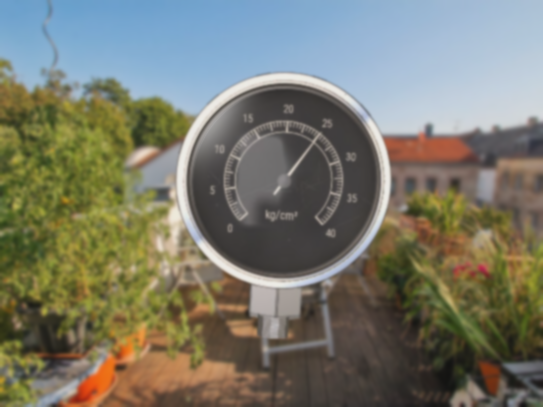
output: 25; kg/cm²
